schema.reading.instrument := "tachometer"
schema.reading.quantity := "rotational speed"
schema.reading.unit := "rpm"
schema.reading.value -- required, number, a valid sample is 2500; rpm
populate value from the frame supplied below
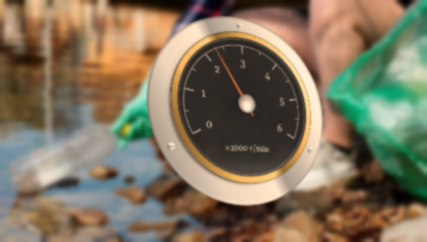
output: 2250; rpm
